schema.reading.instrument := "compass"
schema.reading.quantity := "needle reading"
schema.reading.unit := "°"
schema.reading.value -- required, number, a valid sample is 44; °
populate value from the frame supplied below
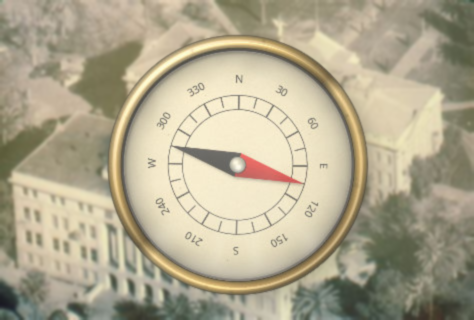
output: 105; °
